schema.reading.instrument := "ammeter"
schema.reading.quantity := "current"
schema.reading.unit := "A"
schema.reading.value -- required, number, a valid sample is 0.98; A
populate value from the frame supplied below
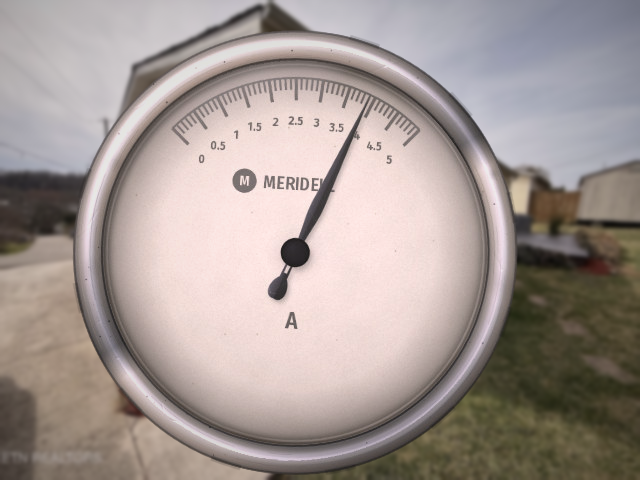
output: 3.9; A
